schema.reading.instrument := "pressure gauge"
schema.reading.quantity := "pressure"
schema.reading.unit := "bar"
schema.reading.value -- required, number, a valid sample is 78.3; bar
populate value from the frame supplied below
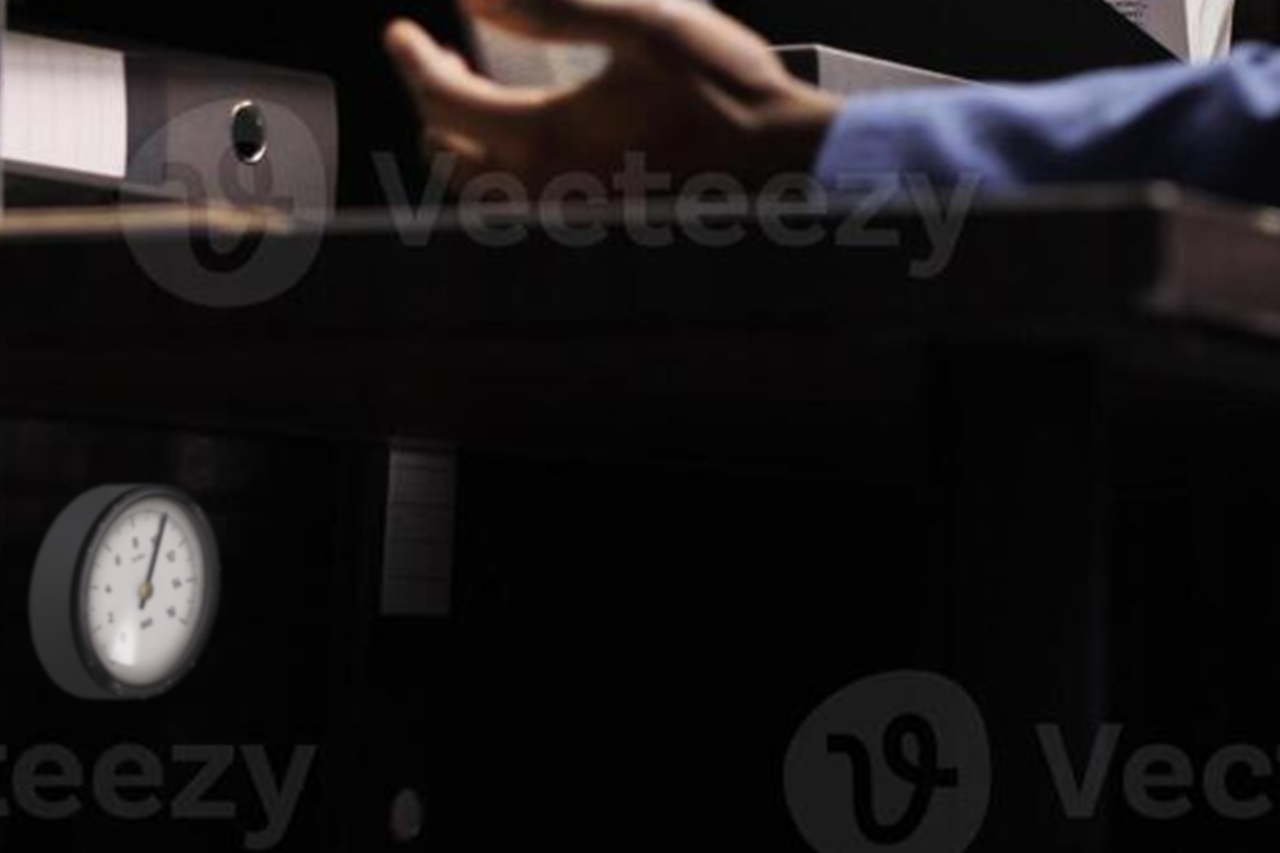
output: 10; bar
